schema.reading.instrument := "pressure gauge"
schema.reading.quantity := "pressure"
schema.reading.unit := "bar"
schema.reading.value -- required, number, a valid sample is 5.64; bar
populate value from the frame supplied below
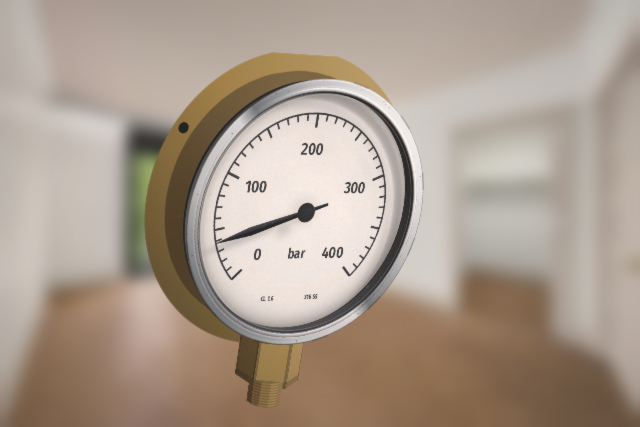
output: 40; bar
